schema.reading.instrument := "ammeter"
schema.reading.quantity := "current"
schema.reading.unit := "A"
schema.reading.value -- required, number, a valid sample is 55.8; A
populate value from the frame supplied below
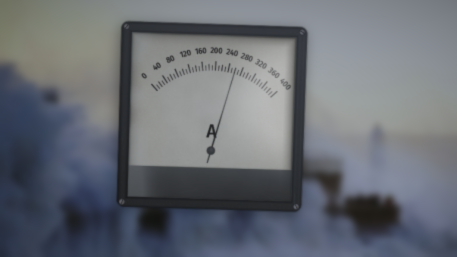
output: 260; A
